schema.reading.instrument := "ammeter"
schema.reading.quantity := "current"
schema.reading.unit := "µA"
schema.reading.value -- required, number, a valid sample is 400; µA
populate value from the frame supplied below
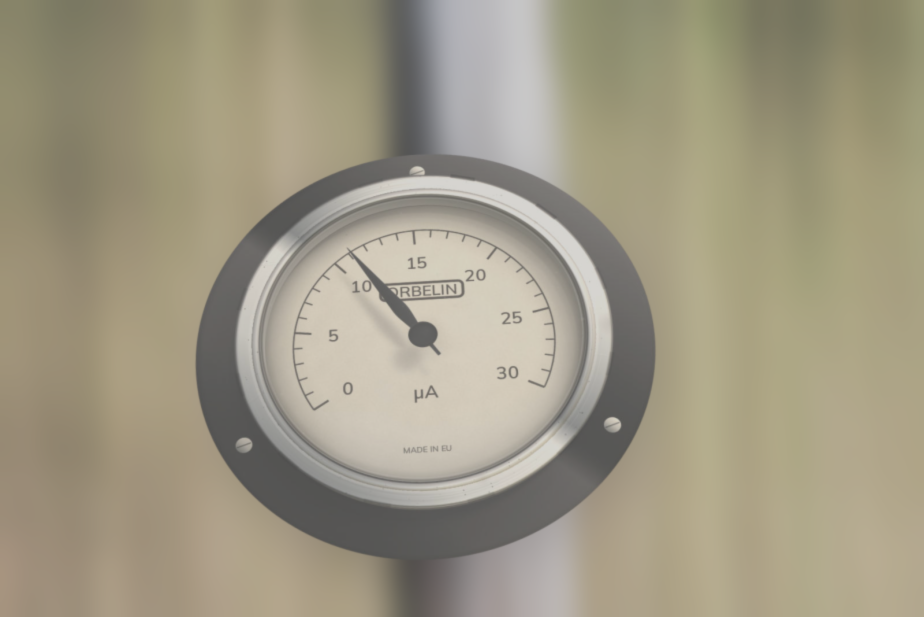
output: 11; µA
